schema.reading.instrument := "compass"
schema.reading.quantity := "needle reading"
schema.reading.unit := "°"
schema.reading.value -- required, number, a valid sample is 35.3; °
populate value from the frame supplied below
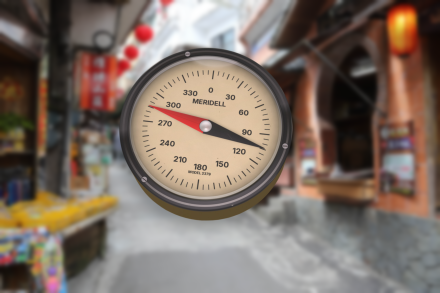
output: 285; °
